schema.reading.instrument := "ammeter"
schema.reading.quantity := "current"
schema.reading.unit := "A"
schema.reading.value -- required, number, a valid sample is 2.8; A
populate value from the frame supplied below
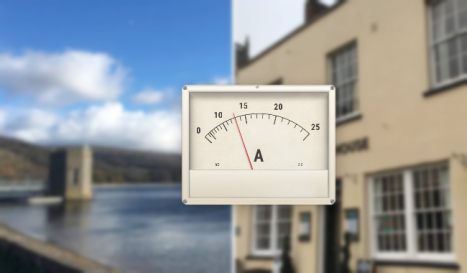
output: 13; A
